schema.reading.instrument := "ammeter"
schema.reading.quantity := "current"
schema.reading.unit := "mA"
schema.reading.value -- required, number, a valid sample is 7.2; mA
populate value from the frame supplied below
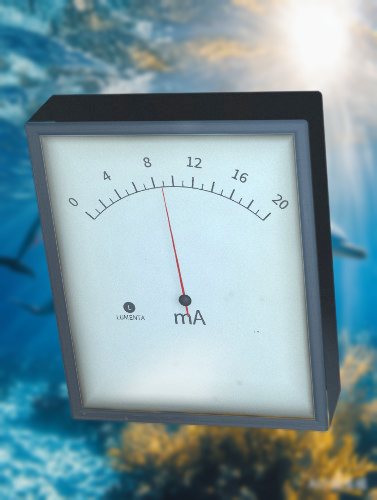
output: 9; mA
